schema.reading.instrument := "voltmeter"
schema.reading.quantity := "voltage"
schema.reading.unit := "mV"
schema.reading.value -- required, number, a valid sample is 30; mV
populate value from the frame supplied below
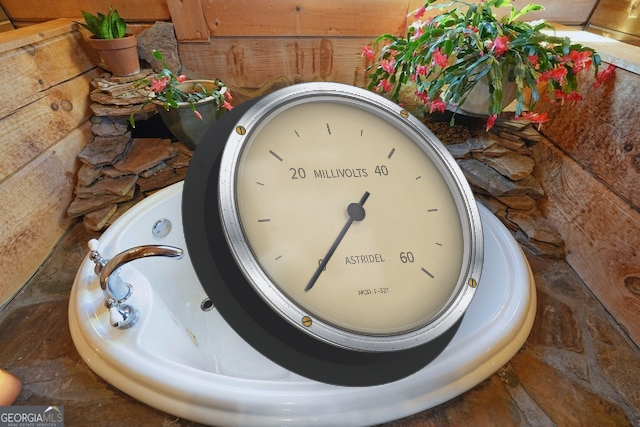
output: 0; mV
